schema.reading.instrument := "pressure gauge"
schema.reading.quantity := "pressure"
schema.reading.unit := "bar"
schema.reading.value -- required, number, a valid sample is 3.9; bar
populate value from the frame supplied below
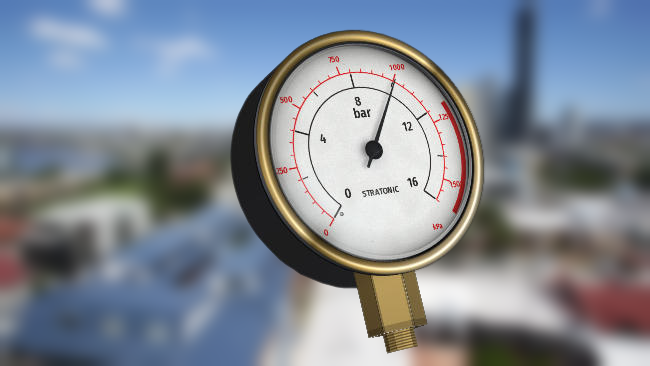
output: 10; bar
